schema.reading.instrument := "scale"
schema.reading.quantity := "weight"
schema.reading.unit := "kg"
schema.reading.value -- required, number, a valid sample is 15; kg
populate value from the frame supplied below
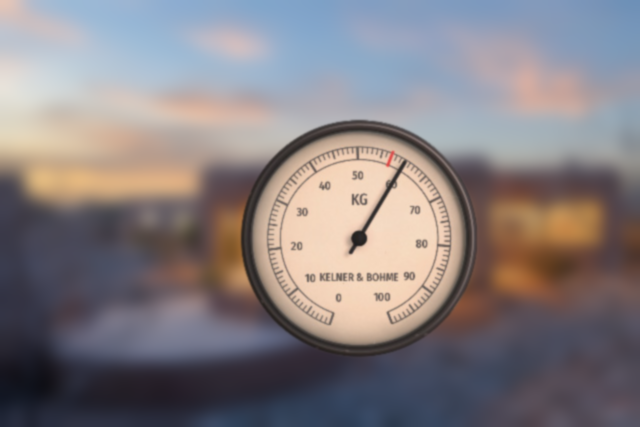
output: 60; kg
